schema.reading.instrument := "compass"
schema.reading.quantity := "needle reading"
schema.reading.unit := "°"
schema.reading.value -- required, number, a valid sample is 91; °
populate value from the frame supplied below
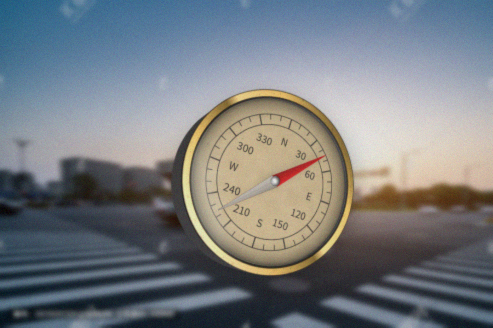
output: 45; °
